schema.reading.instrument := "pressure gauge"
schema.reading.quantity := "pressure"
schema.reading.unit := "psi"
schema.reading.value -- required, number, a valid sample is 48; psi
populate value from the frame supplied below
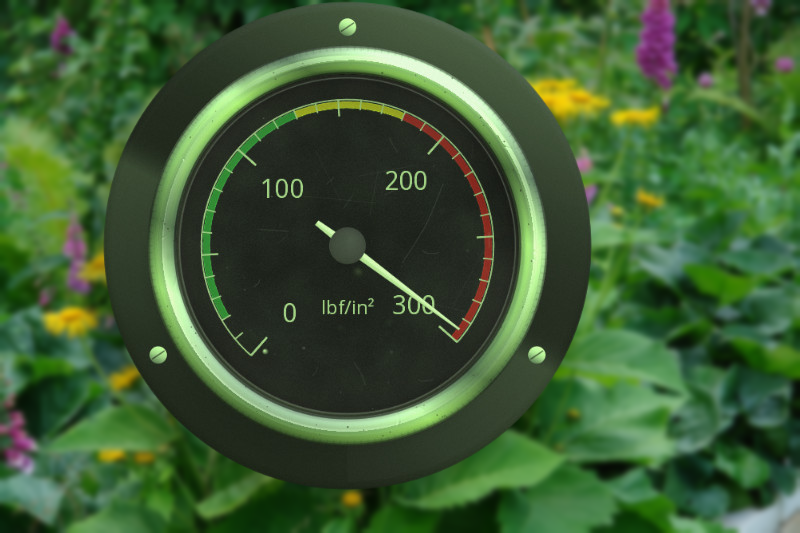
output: 295; psi
